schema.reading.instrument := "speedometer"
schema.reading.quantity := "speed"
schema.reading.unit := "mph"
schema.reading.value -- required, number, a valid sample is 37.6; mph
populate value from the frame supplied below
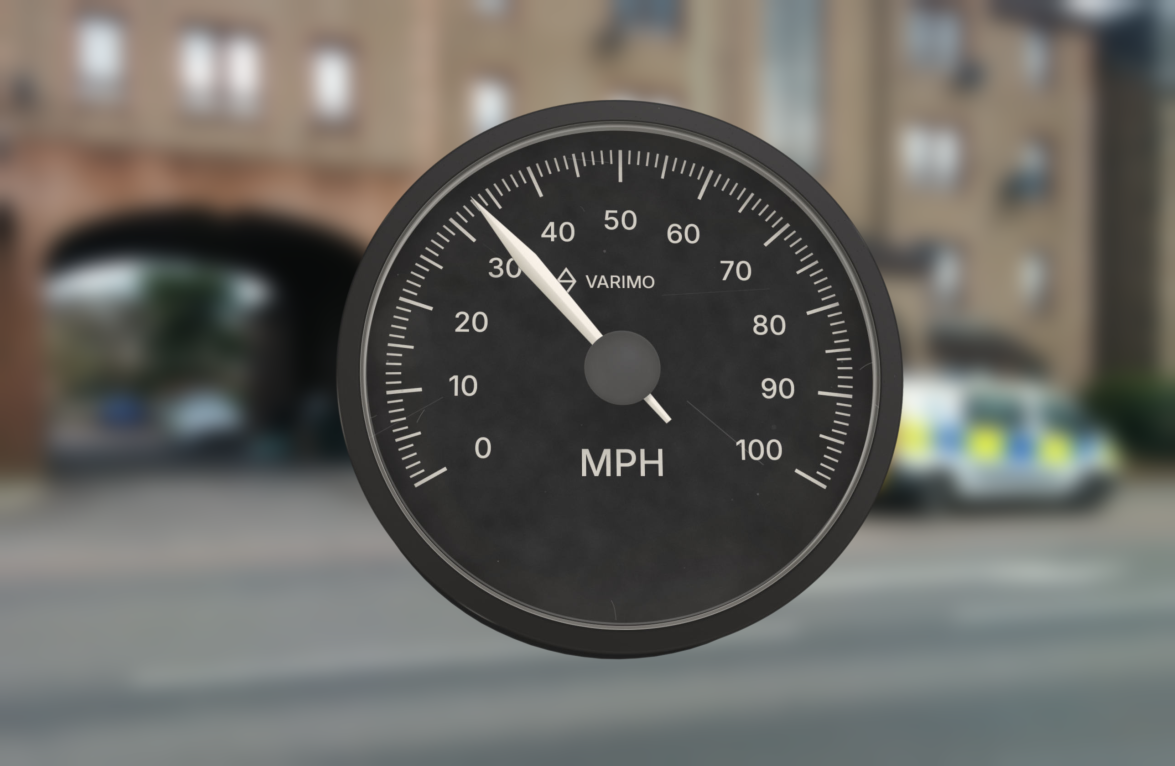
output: 33; mph
